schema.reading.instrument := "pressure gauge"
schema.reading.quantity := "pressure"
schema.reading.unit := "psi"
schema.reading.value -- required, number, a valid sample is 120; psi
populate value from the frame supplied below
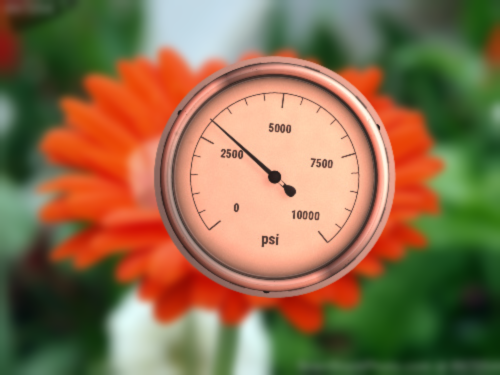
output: 3000; psi
